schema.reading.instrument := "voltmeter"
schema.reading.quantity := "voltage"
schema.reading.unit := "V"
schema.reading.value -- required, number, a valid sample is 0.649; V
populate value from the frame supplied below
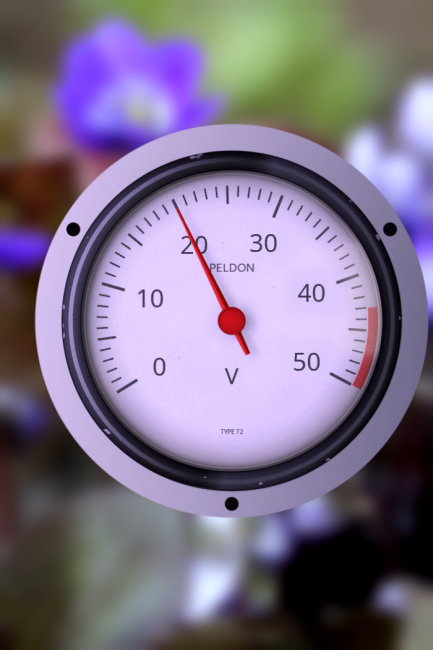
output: 20; V
